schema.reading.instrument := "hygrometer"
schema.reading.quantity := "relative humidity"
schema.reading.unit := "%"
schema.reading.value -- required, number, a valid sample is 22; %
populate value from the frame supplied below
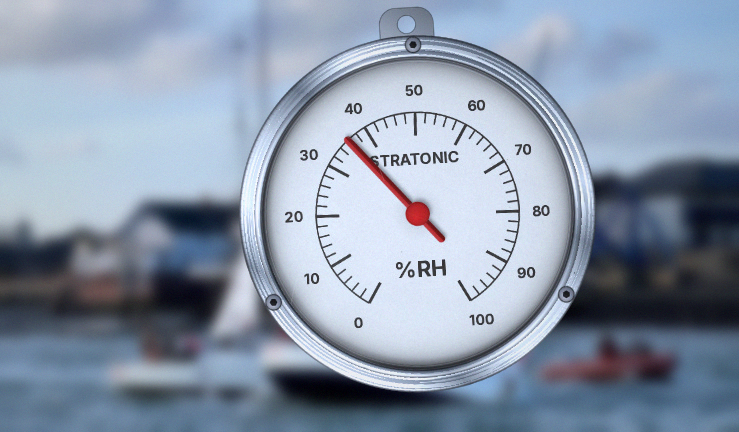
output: 36; %
